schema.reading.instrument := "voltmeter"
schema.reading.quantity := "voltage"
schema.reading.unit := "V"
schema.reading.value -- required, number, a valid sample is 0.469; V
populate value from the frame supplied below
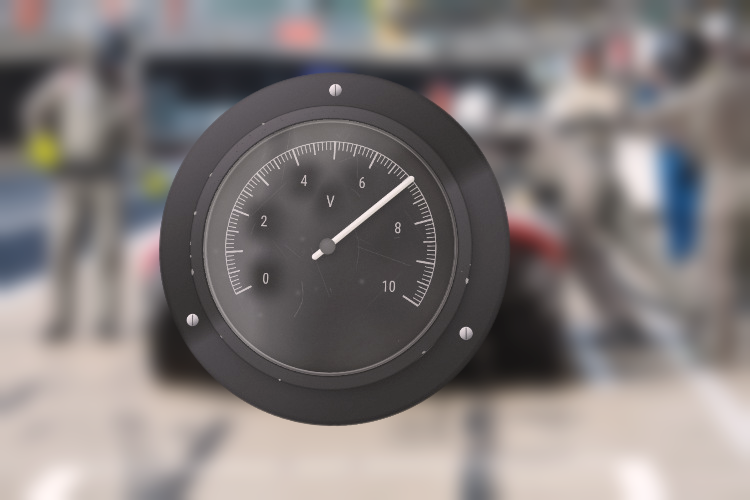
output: 7; V
